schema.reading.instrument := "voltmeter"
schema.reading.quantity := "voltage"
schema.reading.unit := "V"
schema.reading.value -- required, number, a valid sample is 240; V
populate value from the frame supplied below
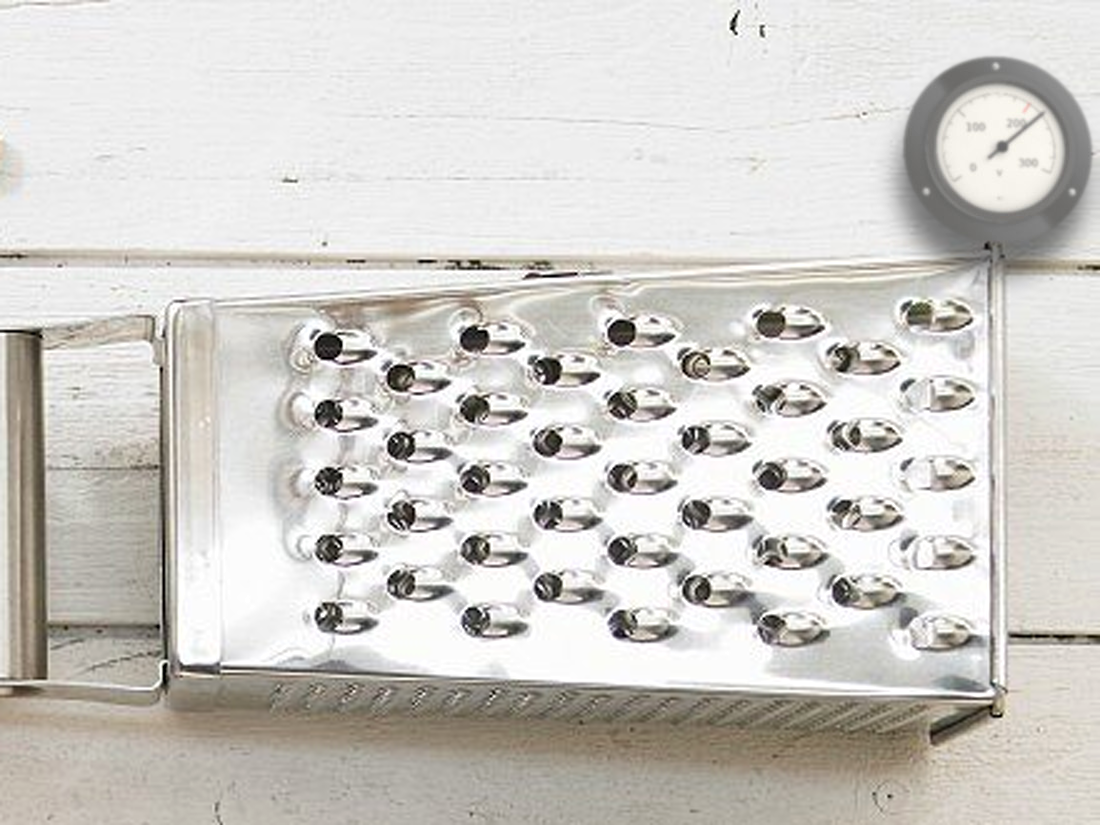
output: 220; V
